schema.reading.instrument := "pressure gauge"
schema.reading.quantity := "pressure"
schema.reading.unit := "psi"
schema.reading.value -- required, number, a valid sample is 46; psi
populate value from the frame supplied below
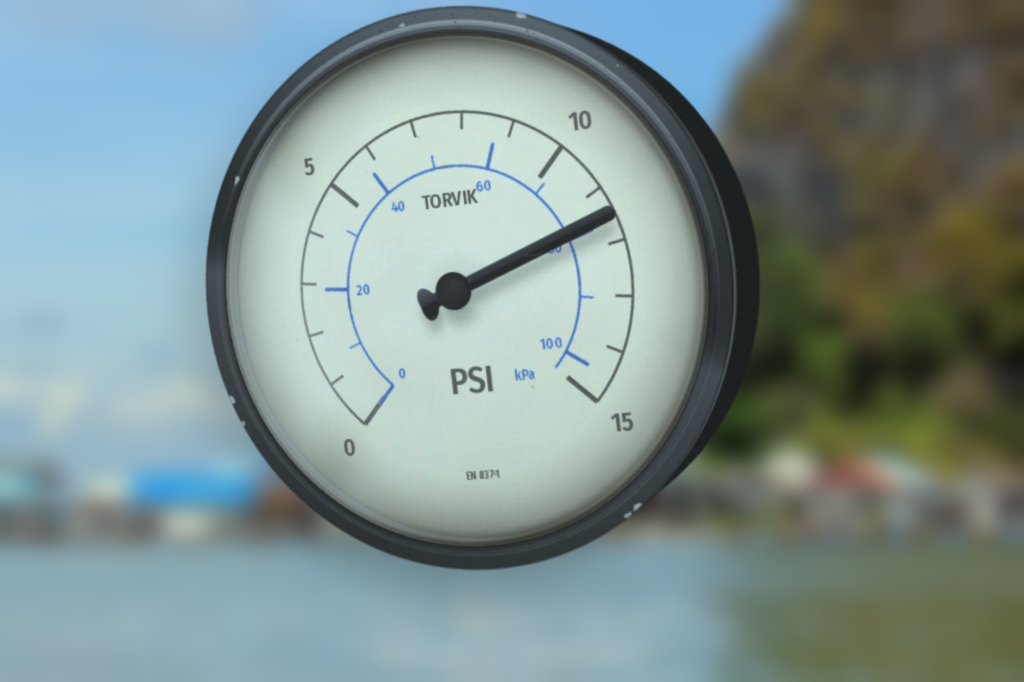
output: 11.5; psi
